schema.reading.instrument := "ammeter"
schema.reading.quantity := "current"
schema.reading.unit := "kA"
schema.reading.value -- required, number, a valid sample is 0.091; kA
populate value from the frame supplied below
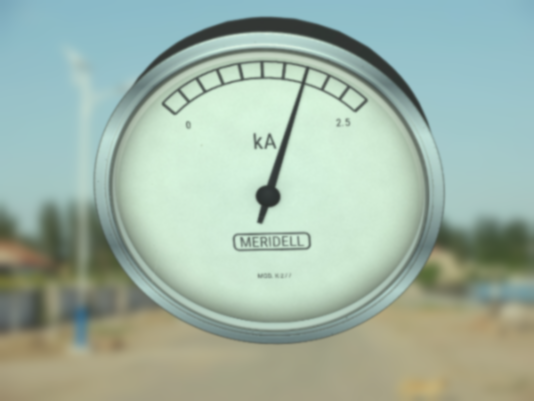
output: 1.75; kA
